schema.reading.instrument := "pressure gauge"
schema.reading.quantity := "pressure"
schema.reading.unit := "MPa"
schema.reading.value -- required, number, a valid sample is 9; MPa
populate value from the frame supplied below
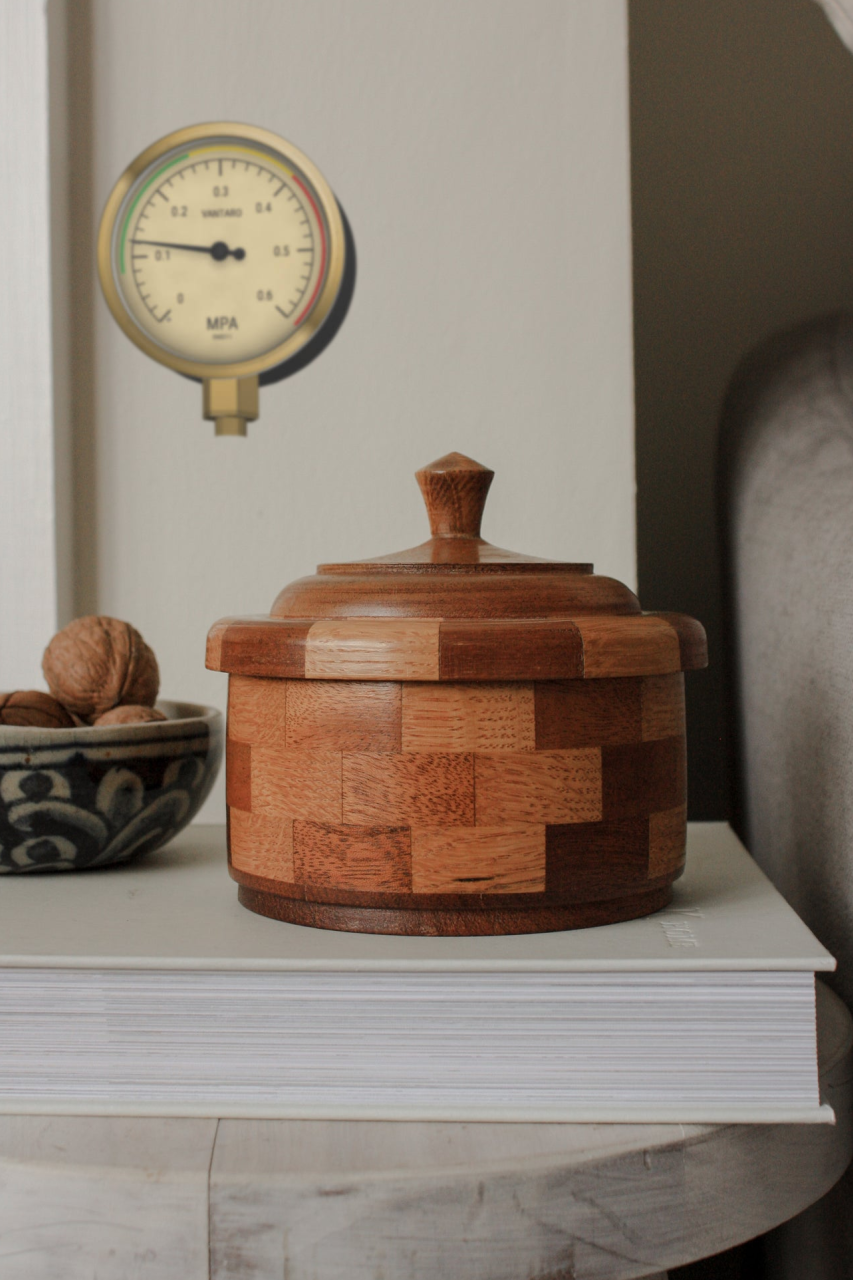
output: 0.12; MPa
